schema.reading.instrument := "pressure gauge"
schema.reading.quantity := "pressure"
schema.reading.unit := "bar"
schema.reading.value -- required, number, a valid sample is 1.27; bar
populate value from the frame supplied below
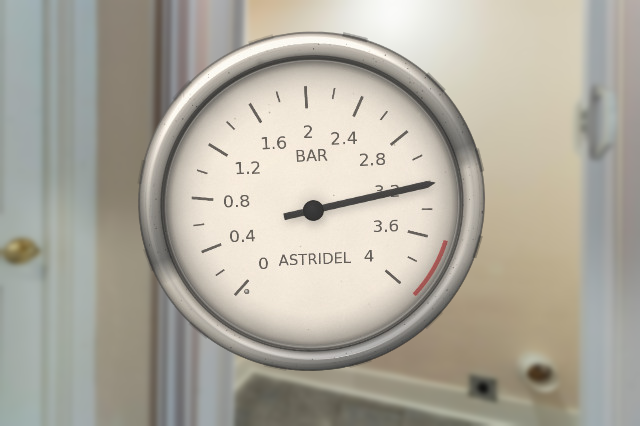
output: 3.2; bar
